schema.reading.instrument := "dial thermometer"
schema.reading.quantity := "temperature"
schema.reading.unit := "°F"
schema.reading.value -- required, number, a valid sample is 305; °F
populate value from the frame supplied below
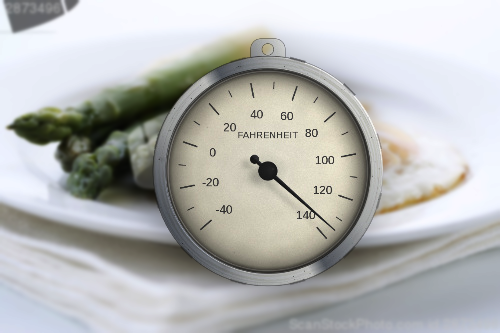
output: 135; °F
